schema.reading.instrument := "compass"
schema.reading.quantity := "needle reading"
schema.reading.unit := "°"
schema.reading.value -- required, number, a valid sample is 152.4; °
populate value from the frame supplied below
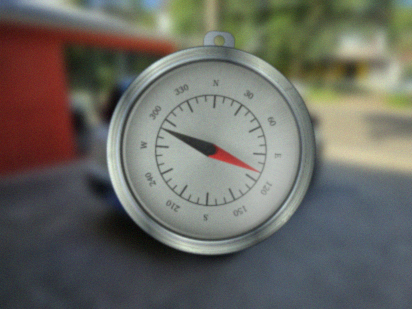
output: 110; °
